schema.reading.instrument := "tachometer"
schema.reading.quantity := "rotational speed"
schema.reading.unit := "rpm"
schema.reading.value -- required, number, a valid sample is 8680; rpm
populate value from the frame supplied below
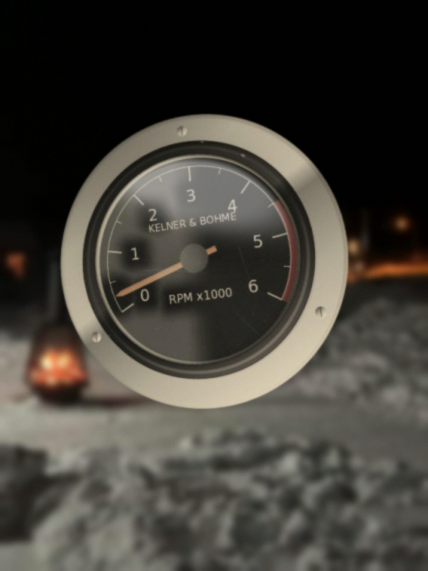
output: 250; rpm
